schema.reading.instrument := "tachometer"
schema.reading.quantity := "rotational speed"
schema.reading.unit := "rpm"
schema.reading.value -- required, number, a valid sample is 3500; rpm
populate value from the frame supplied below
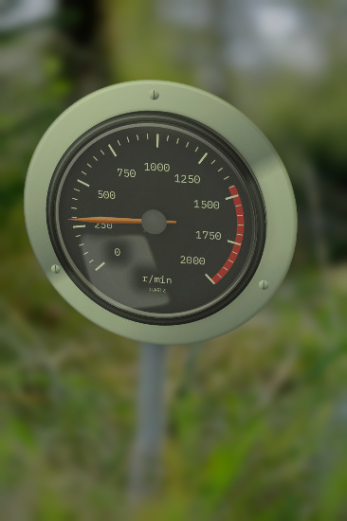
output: 300; rpm
